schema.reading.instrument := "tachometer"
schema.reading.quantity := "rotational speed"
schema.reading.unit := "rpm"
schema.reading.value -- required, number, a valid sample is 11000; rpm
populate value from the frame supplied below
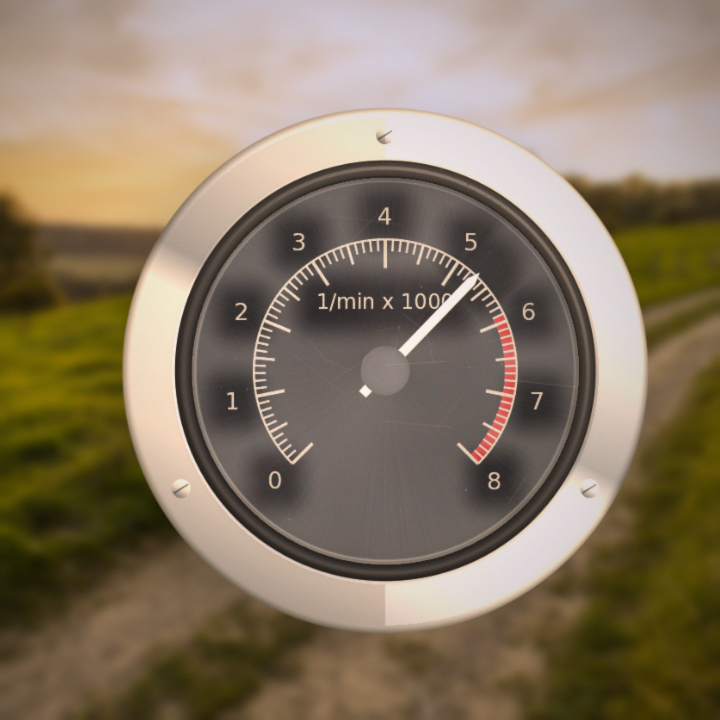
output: 5300; rpm
